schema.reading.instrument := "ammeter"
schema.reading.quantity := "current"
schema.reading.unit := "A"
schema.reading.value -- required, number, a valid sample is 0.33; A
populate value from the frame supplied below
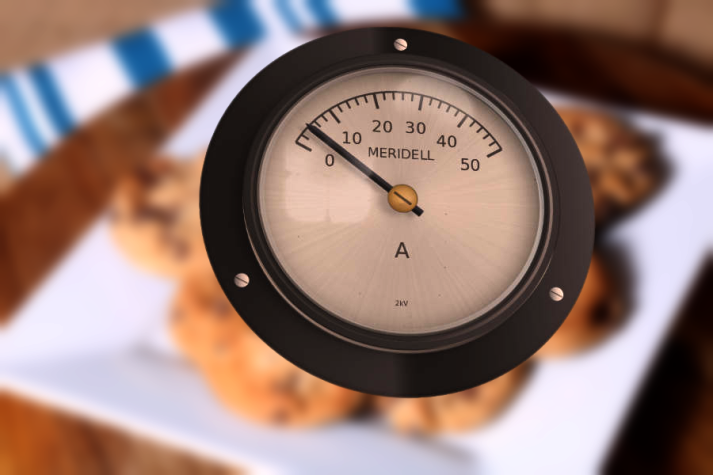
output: 4; A
